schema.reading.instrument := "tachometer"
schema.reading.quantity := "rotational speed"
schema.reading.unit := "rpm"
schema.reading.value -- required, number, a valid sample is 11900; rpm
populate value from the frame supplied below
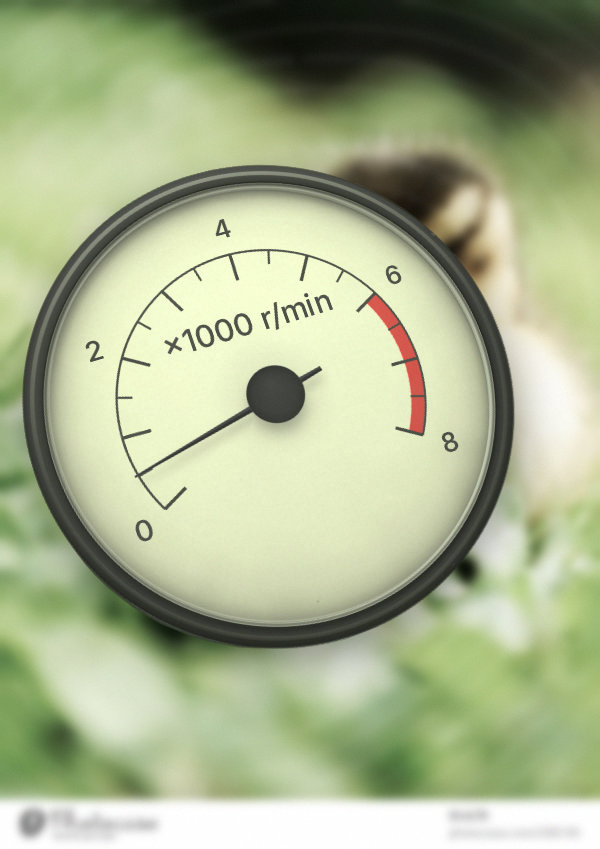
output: 500; rpm
